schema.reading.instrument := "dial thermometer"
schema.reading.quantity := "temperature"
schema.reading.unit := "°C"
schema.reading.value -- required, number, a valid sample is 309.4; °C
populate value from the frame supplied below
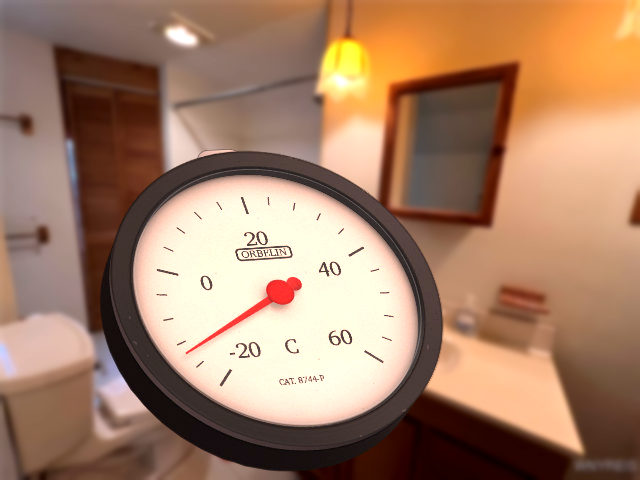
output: -14; °C
